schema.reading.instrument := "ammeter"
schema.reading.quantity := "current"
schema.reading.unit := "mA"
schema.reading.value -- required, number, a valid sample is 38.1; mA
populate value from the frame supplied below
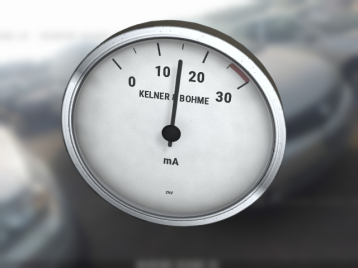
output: 15; mA
